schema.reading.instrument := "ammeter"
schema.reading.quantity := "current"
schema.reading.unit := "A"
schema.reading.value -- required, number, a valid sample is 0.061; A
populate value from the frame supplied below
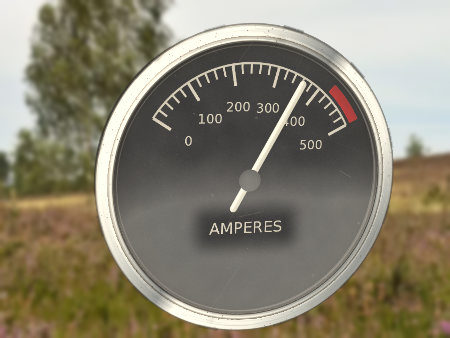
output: 360; A
